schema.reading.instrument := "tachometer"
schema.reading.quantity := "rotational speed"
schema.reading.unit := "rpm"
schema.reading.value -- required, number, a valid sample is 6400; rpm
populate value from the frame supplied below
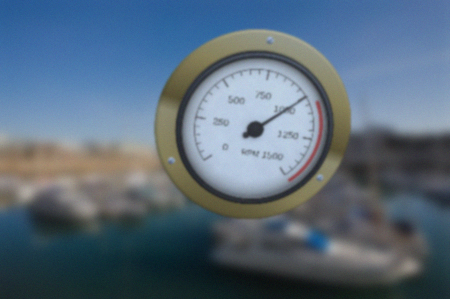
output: 1000; rpm
